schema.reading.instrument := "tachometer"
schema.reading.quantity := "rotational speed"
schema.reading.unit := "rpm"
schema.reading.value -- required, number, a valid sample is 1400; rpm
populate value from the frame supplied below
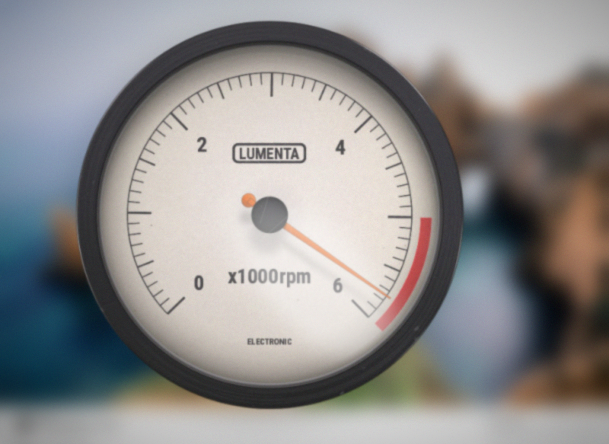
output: 5750; rpm
